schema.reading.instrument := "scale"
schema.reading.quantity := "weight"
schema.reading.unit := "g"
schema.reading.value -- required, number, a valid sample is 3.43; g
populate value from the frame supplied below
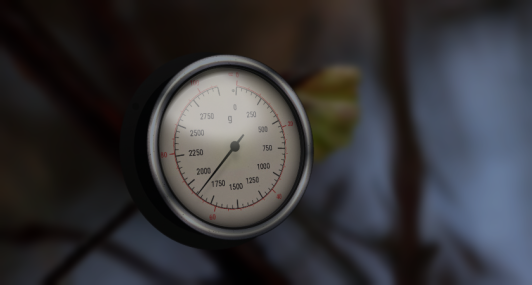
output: 1900; g
